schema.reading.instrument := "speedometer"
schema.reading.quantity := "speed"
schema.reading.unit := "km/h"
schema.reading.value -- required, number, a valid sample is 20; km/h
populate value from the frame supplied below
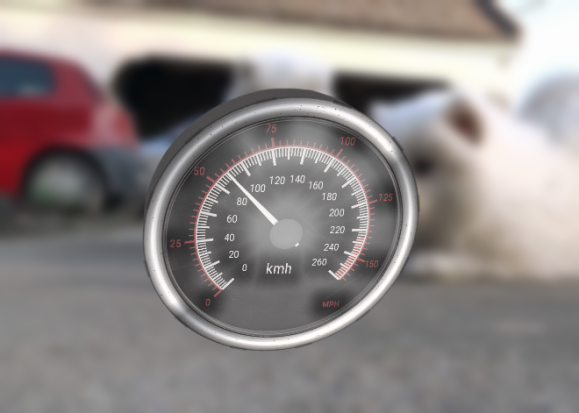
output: 90; km/h
